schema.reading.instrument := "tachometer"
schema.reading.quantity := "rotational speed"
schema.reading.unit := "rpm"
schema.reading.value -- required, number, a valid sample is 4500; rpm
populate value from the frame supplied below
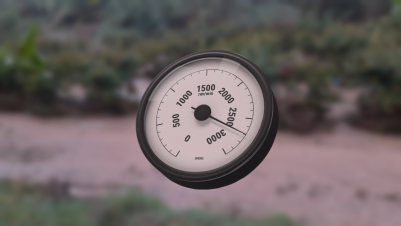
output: 2700; rpm
